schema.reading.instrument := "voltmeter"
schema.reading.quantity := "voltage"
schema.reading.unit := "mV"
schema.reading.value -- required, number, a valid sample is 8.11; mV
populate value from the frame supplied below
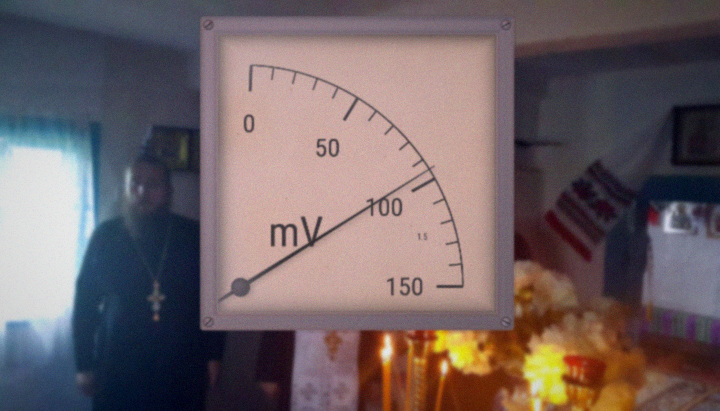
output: 95; mV
